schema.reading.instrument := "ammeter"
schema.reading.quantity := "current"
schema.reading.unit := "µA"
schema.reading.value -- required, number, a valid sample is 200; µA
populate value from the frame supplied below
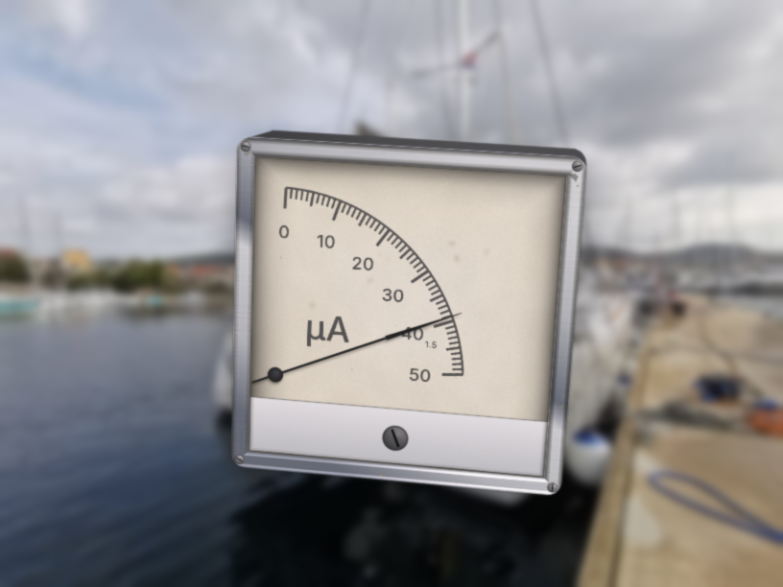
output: 39; µA
